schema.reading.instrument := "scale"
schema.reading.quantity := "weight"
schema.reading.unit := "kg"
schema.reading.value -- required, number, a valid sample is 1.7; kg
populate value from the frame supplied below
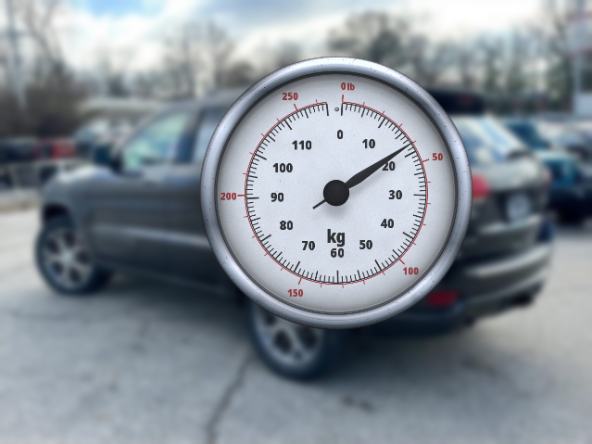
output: 18; kg
